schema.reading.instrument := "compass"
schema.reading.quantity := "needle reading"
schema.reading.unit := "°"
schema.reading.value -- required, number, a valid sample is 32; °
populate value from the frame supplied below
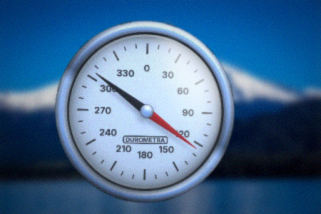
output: 125; °
